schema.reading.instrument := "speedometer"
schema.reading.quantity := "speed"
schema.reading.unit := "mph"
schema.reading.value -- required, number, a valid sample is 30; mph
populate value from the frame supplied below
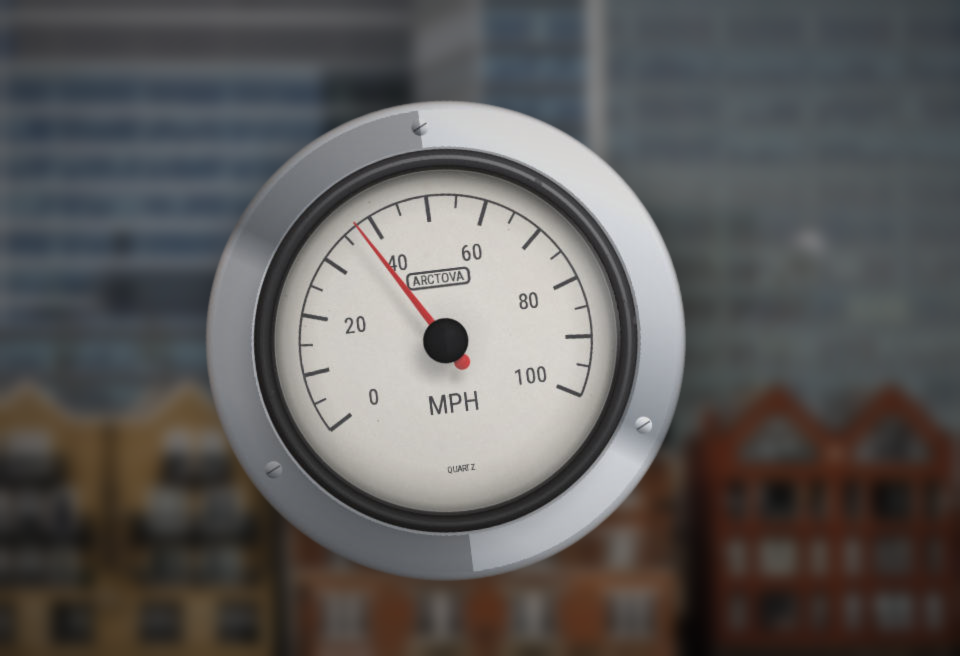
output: 37.5; mph
